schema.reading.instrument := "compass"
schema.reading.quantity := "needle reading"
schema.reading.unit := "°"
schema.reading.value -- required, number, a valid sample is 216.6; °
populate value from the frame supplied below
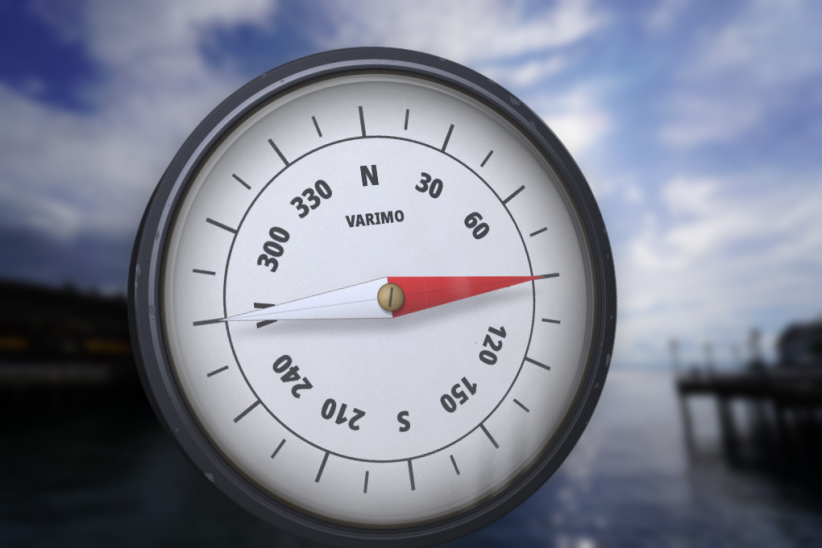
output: 90; °
